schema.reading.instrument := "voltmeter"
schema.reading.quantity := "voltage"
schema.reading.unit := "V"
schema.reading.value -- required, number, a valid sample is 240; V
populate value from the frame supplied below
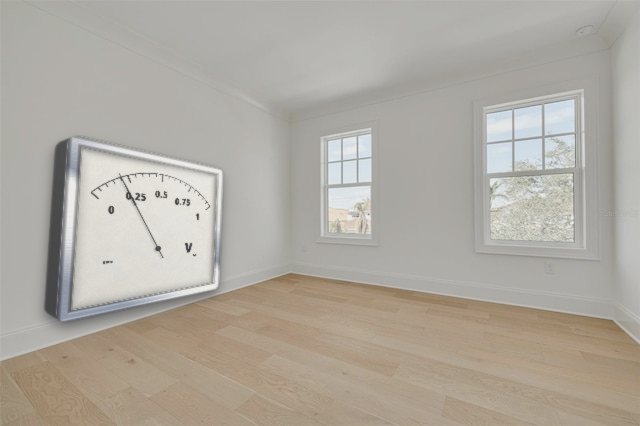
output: 0.2; V
